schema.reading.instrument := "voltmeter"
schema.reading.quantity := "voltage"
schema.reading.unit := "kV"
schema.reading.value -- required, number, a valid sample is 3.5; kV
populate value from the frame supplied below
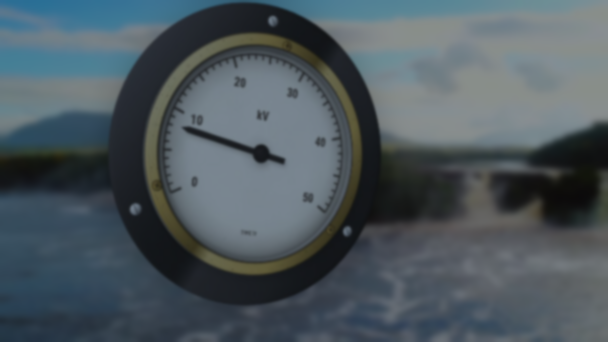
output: 8; kV
